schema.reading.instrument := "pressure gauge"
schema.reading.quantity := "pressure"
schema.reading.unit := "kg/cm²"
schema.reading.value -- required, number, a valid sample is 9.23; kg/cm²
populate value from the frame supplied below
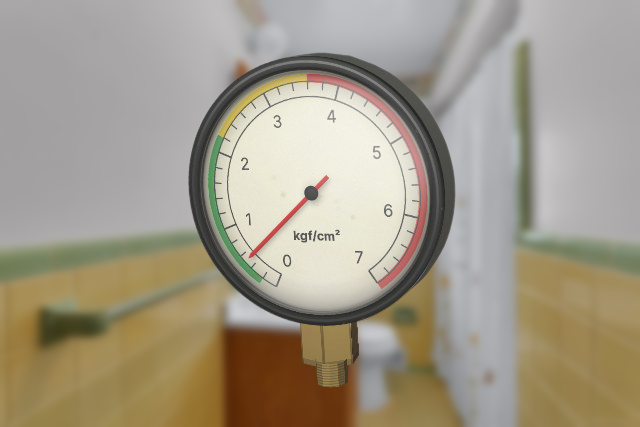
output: 0.5; kg/cm²
